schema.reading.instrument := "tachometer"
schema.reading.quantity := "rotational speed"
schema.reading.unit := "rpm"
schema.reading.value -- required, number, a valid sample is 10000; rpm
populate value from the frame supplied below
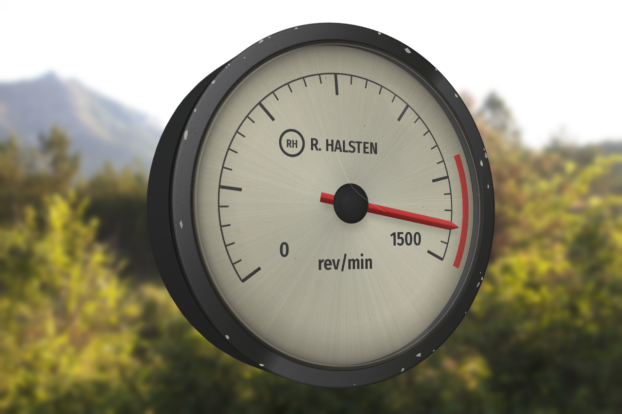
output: 1400; rpm
